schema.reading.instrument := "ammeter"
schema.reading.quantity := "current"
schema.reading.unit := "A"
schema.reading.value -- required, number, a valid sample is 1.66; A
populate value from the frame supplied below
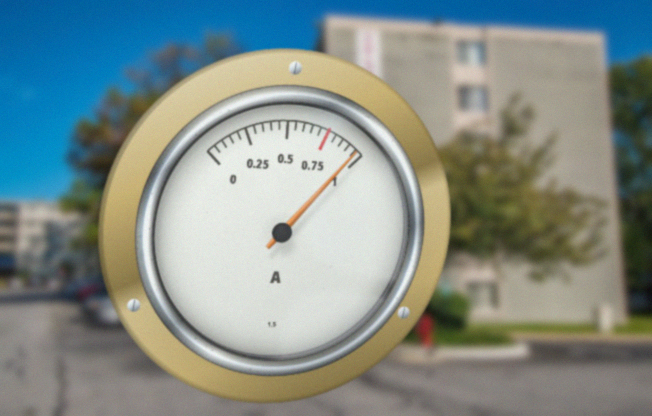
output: 0.95; A
